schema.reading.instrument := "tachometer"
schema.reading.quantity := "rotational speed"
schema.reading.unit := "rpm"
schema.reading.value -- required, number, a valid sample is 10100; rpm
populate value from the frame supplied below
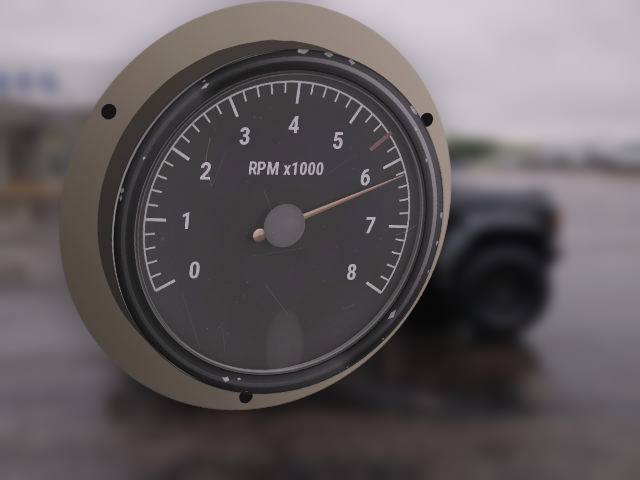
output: 6200; rpm
